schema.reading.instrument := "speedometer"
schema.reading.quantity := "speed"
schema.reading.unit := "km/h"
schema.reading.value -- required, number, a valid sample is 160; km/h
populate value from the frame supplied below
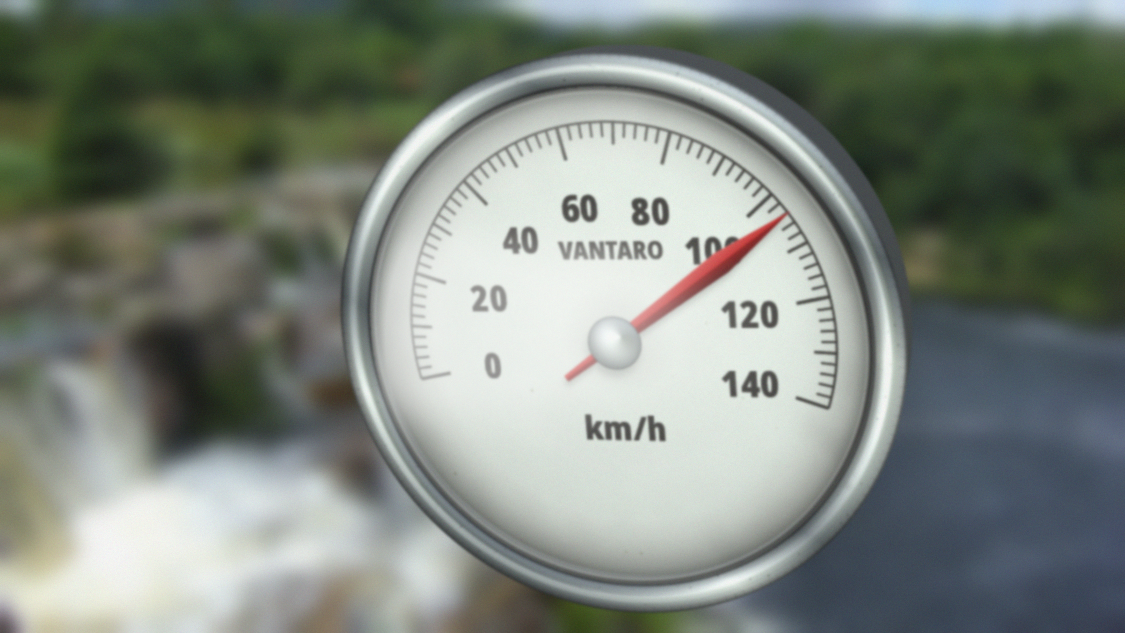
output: 104; km/h
